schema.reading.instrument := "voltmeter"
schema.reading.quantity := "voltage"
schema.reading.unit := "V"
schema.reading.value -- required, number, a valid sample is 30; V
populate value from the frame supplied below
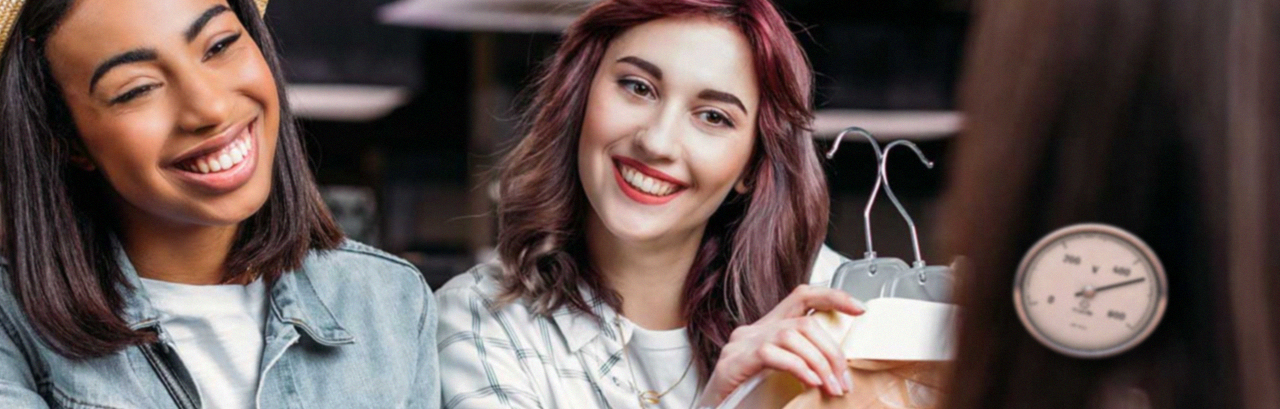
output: 450; V
